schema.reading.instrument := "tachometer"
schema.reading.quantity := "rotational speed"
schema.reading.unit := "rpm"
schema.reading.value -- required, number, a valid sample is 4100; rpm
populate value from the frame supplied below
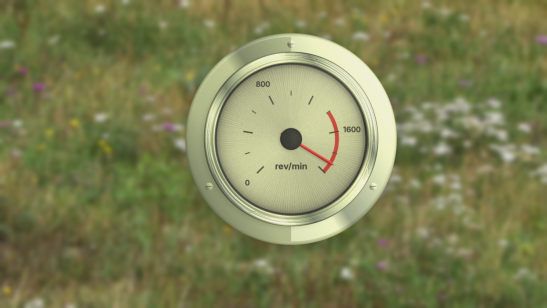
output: 1900; rpm
